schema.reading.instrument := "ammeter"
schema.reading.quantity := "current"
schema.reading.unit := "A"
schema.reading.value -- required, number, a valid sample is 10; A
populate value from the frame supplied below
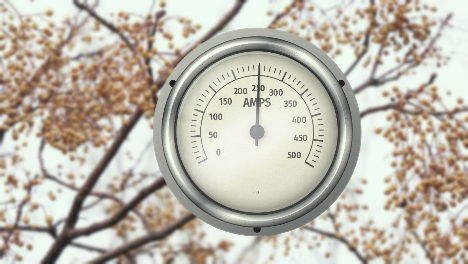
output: 250; A
